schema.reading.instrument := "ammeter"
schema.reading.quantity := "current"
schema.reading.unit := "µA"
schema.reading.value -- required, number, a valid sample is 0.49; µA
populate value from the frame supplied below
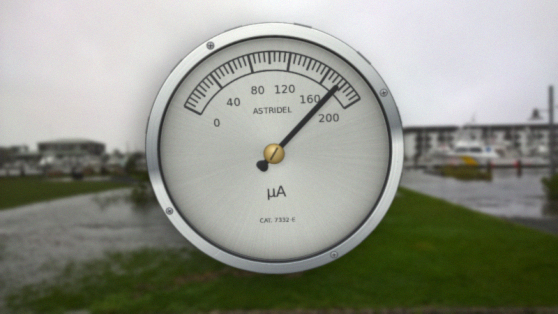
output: 175; µA
